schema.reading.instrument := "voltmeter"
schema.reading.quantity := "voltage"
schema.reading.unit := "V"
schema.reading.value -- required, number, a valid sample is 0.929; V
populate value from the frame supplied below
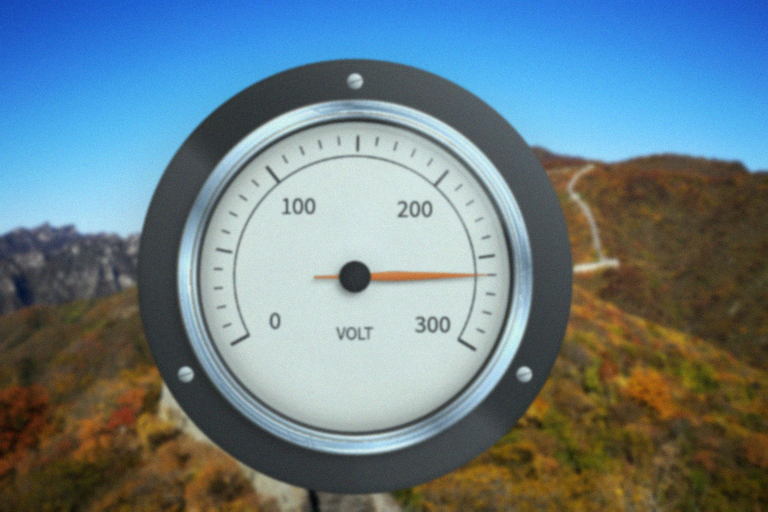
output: 260; V
